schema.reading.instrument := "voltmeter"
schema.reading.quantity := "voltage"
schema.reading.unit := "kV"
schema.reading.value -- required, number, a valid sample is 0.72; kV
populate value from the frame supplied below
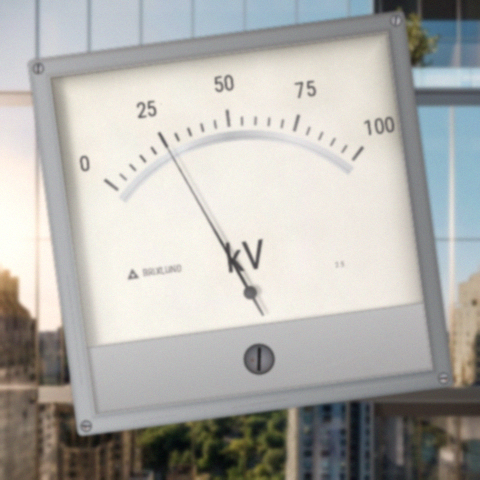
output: 25; kV
